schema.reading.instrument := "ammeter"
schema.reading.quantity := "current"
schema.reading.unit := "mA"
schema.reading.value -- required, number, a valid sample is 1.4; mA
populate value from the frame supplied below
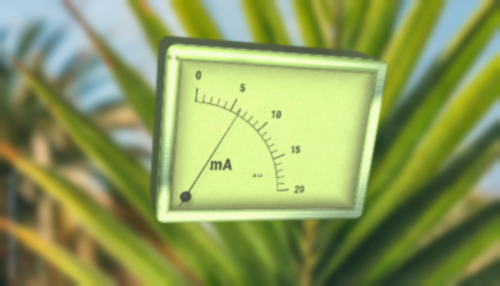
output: 6; mA
